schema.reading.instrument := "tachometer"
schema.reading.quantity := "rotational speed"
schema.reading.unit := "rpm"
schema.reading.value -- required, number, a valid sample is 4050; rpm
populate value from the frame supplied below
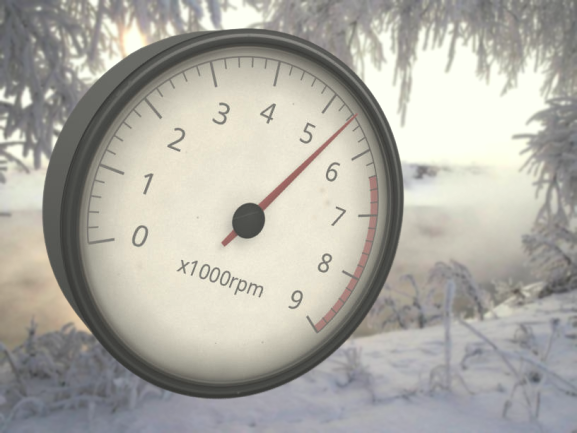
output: 5400; rpm
